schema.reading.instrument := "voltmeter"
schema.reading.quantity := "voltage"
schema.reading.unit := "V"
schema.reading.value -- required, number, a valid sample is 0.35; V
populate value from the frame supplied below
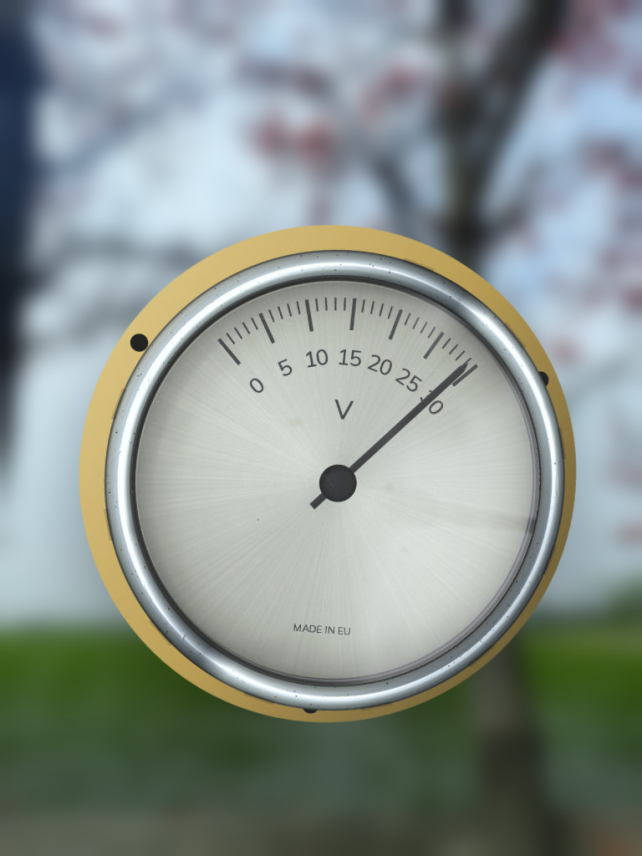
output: 29; V
